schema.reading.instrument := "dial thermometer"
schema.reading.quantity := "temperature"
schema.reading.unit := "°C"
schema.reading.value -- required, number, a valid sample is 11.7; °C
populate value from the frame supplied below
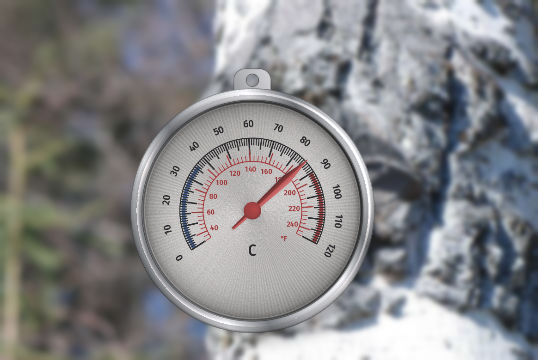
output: 85; °C
